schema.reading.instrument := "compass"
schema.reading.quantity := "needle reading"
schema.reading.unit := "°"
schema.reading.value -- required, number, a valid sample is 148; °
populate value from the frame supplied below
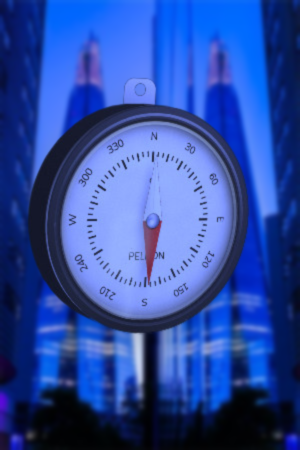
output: 180; °
